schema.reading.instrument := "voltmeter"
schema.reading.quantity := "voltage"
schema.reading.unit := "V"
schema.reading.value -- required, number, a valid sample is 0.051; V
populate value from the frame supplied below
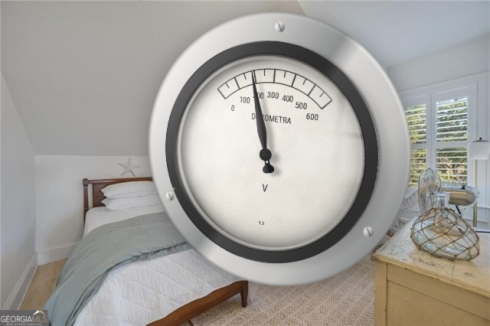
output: 200; V
